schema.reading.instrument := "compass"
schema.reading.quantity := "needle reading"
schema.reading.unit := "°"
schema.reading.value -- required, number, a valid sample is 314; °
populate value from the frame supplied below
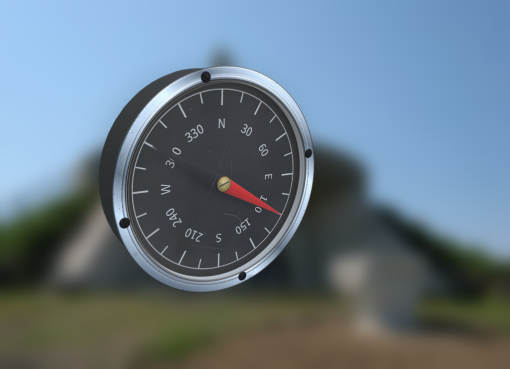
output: 120; °
